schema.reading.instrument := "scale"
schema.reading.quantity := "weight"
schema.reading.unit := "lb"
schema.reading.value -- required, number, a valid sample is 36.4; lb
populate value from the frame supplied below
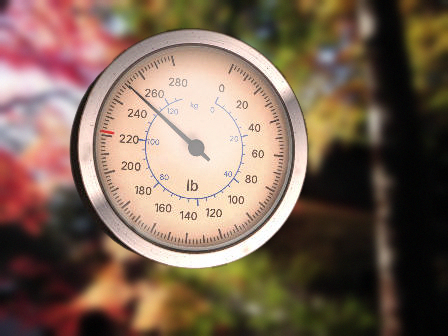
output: 250; lb
